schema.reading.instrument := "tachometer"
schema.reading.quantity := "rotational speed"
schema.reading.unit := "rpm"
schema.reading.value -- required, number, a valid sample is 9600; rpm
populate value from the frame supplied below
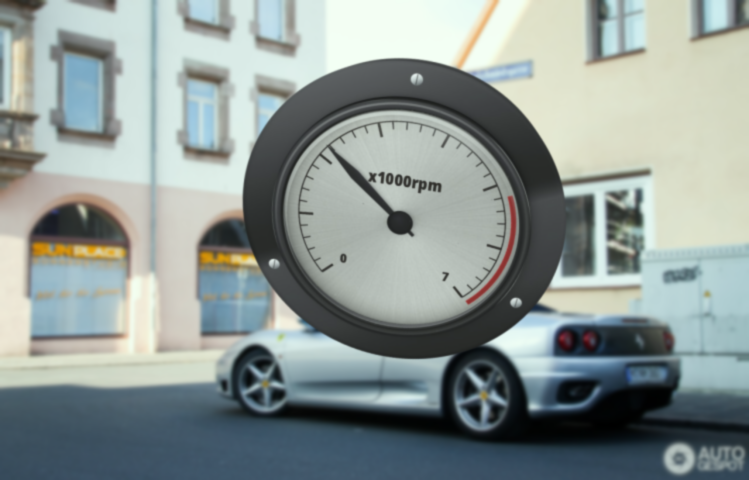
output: 2200; rpm
